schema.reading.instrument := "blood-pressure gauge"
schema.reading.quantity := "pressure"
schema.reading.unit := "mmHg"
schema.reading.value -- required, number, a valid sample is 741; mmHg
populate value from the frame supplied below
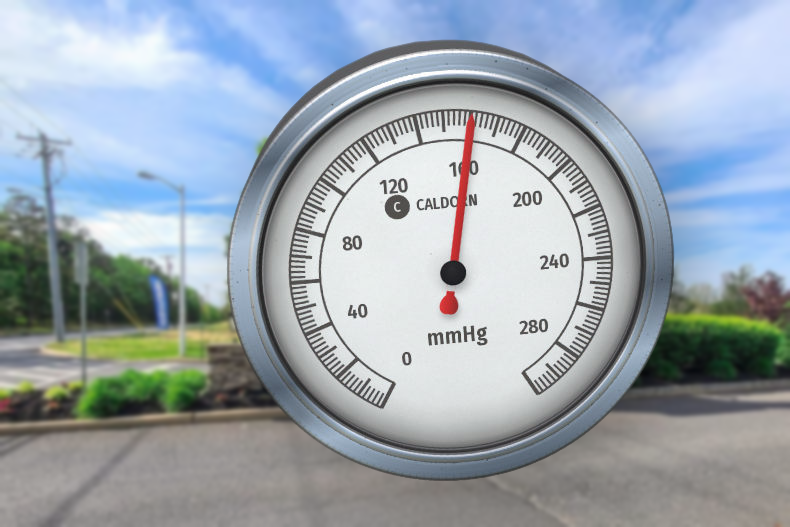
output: 160; mmHg
